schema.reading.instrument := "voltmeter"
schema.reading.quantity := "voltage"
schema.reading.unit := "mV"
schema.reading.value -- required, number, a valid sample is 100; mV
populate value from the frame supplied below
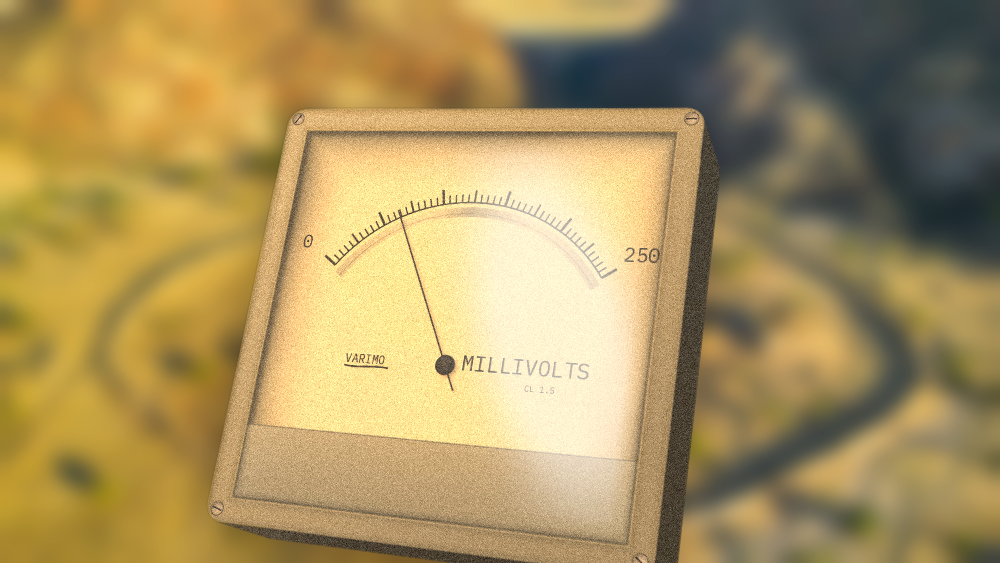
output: 65; mV
